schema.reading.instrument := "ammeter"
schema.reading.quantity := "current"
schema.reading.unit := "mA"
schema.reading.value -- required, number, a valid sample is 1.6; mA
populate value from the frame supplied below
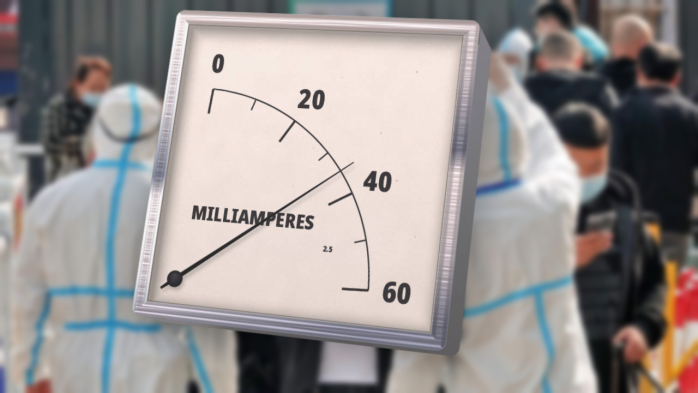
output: 35; mA
